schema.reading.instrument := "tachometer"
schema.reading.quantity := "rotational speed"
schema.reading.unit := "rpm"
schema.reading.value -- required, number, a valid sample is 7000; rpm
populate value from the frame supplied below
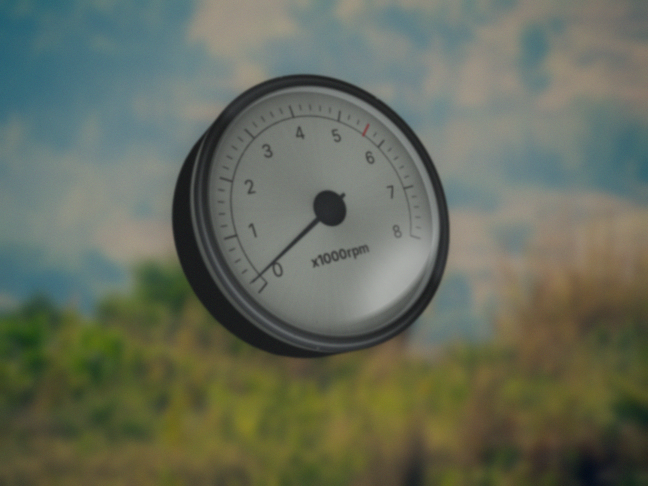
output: 200; rpm
